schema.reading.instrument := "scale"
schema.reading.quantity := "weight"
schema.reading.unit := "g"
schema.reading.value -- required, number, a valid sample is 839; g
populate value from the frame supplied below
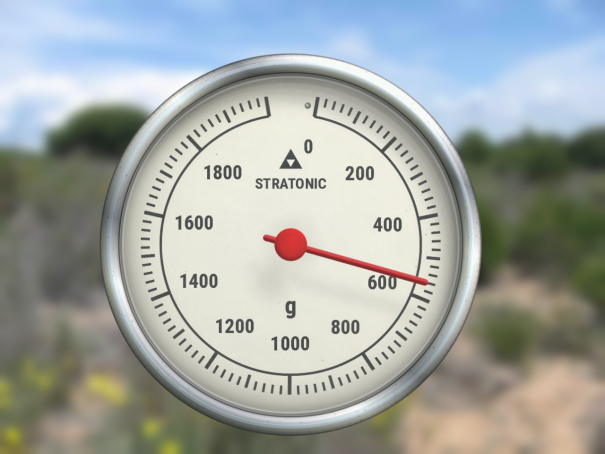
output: 560; g
